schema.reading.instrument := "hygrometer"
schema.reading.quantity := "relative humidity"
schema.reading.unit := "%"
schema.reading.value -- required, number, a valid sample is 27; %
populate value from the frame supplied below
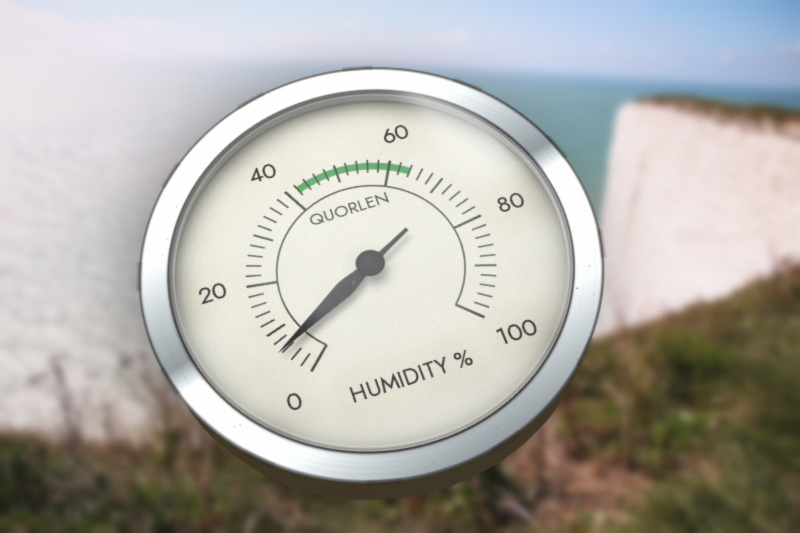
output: 6; %
